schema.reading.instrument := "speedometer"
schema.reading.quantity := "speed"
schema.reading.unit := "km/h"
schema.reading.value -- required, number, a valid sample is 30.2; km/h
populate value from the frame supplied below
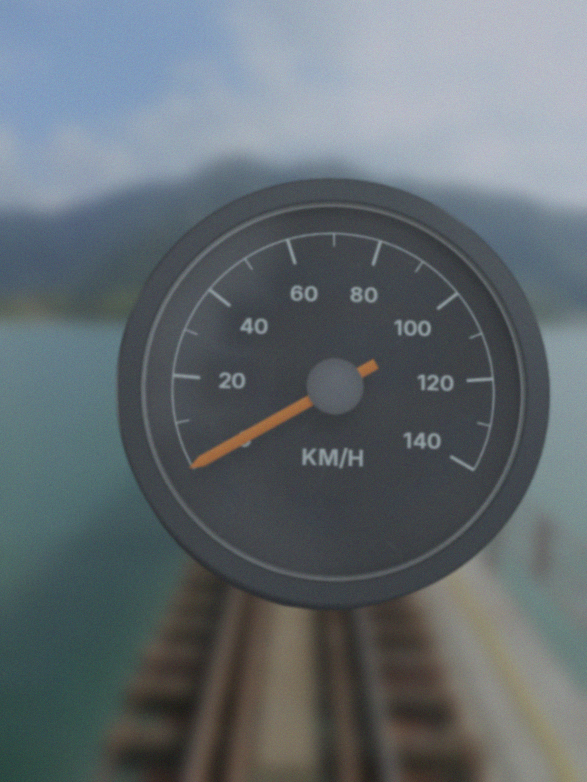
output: 0; km/h
